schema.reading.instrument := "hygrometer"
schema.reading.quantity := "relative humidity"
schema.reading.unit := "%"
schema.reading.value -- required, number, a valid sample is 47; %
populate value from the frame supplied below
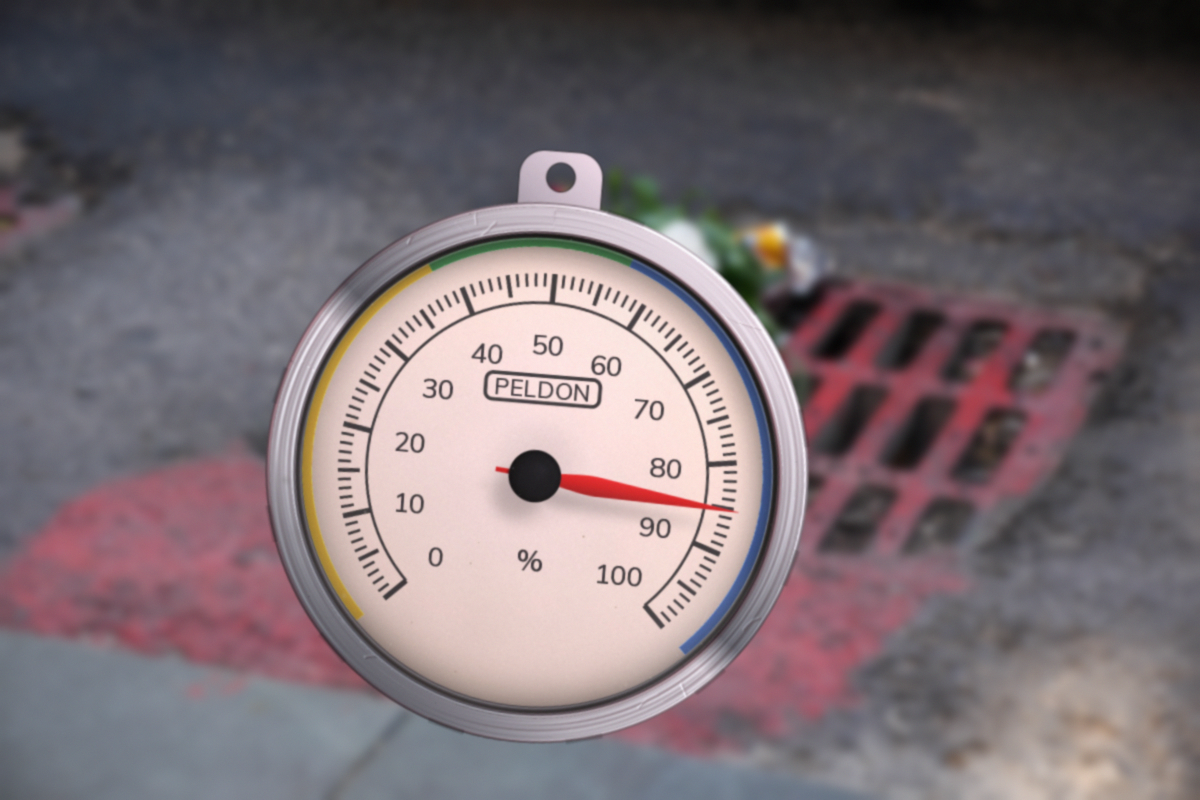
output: 85; %
